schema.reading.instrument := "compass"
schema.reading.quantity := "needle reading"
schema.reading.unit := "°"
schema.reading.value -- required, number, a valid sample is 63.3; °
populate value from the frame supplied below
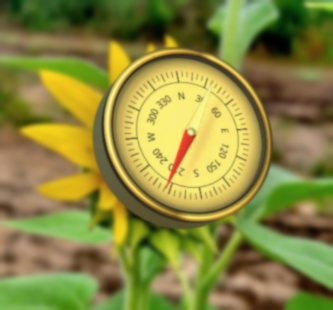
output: 215; °
